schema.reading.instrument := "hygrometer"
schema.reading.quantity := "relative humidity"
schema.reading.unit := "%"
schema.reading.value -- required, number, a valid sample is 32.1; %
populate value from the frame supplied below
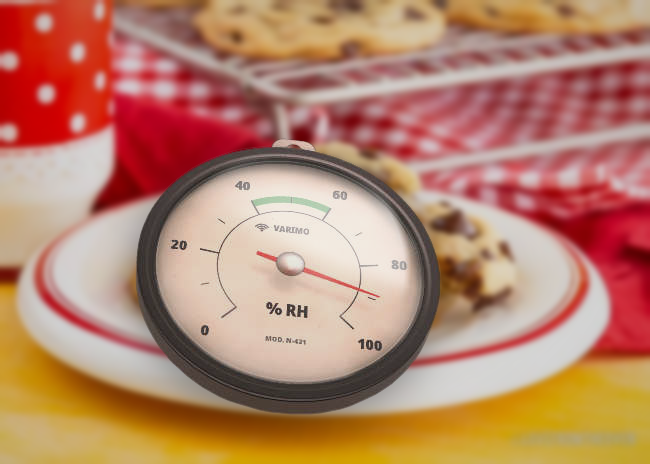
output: 90; %
